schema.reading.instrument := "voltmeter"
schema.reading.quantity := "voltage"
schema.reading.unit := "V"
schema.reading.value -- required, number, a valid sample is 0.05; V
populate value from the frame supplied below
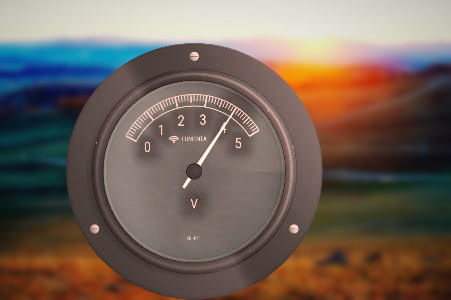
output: 4; V
